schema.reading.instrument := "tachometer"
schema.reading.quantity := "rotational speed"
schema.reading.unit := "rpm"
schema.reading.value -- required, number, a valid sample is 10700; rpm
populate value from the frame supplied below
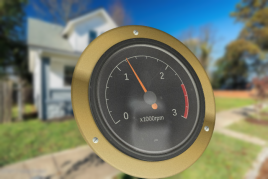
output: 1200; rpm
